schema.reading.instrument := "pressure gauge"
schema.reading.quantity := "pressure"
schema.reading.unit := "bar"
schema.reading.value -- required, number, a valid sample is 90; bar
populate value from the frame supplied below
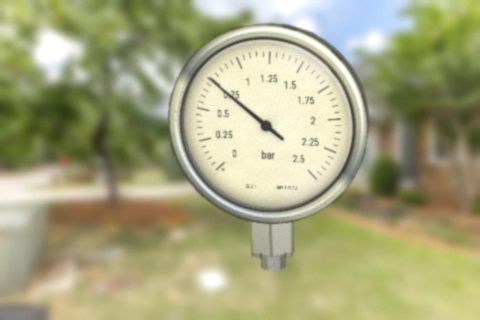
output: 0.75; bar
